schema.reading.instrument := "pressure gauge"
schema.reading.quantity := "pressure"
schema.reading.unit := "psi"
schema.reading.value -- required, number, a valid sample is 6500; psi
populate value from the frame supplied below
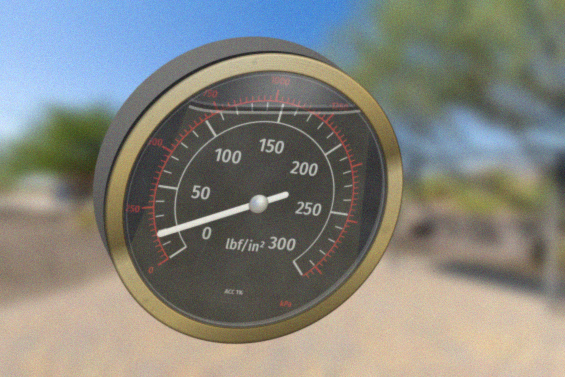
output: 20; psi
